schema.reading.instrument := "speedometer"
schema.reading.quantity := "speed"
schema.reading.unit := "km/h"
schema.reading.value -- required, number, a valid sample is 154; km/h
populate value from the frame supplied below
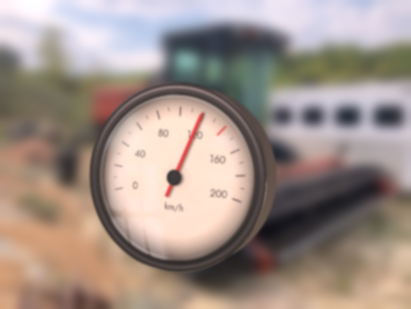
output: 120; km/h
